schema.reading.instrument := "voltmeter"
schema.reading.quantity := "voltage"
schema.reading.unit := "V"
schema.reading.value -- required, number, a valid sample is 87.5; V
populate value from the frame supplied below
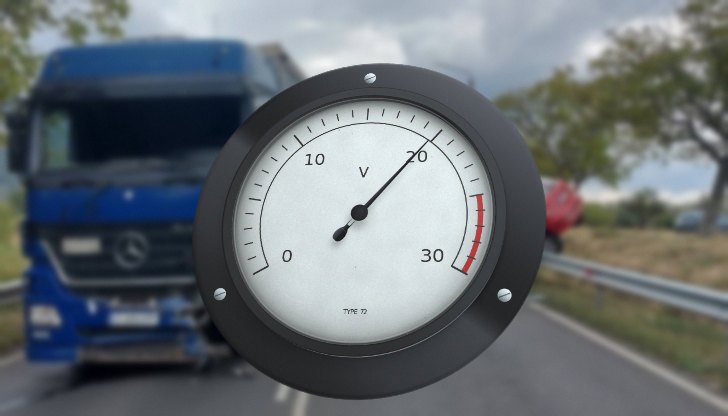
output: 20; V
